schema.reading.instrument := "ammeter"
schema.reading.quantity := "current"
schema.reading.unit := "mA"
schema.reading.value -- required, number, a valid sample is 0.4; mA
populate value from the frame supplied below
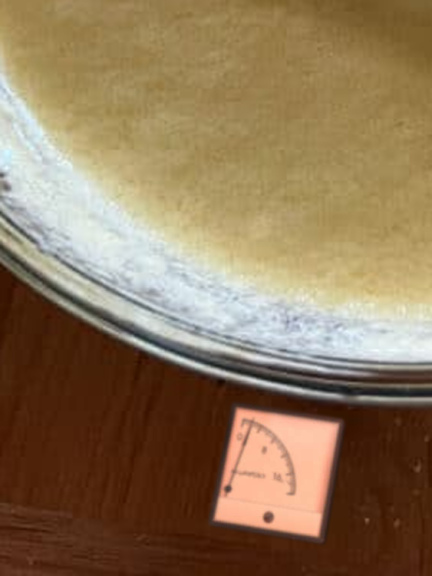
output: 2; mA
